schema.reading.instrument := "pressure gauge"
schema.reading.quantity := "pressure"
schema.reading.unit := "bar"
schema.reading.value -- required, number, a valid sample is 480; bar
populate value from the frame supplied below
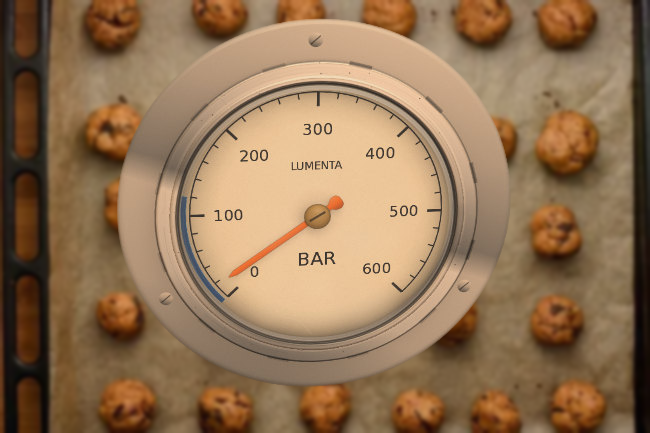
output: 20; bar
